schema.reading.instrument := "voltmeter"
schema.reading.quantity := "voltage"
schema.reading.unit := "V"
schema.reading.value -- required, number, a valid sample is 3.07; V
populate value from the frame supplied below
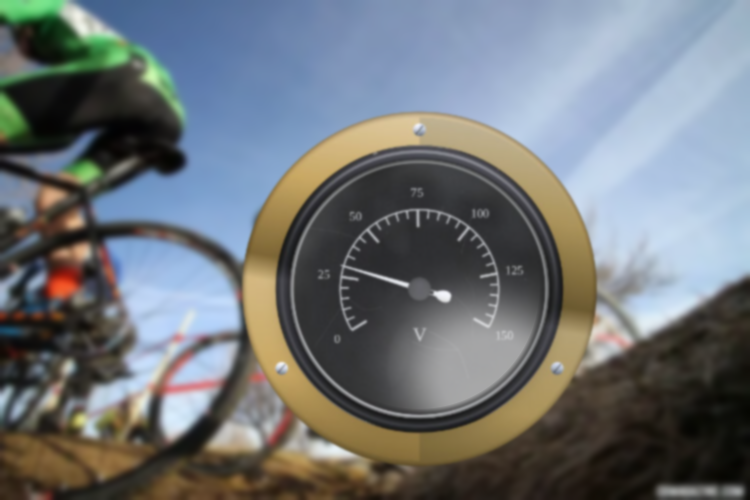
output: 30; V
